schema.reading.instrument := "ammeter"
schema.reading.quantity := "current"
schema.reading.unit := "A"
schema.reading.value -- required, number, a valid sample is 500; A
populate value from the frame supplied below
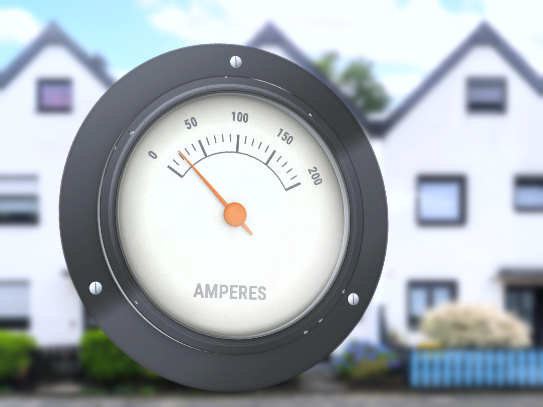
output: 20; A
